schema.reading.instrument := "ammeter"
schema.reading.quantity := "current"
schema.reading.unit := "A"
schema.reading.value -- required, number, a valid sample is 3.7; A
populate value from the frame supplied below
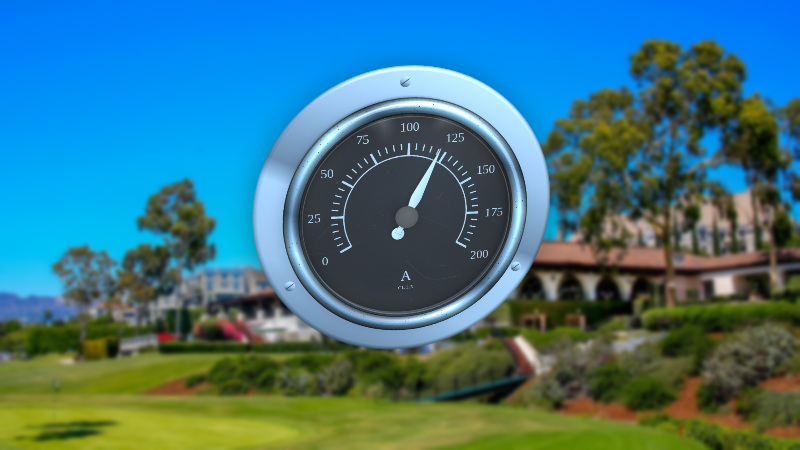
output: 120; A
